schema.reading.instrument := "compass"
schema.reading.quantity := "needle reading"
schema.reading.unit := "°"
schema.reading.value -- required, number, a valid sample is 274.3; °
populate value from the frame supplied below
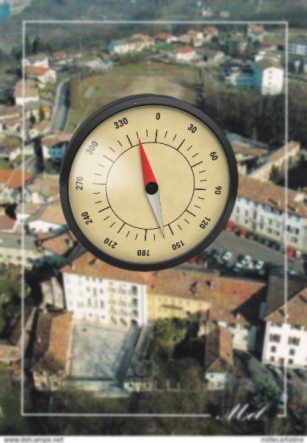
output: 340; °
